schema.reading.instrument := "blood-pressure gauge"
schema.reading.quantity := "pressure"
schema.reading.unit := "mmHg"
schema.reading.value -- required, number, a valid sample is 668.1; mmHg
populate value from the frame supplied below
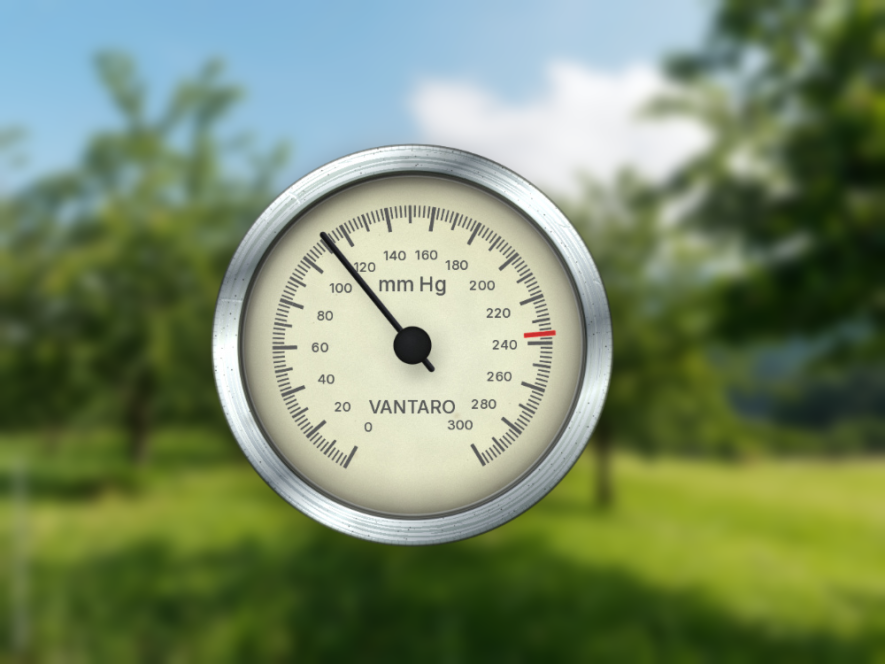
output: 112; mmHg
